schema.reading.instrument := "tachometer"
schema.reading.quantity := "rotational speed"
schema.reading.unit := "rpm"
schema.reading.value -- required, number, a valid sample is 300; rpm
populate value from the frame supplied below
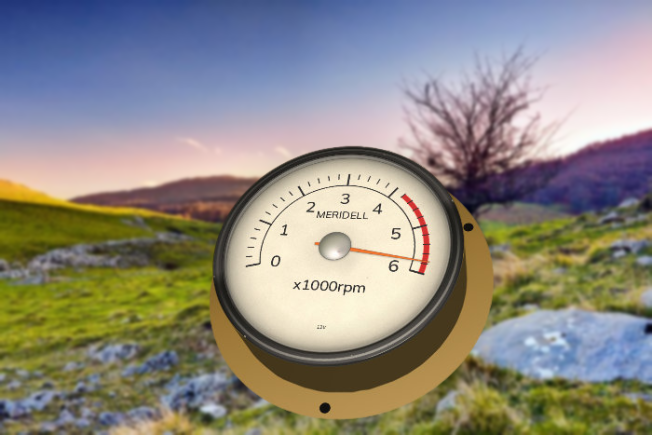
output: 5800; rpm
